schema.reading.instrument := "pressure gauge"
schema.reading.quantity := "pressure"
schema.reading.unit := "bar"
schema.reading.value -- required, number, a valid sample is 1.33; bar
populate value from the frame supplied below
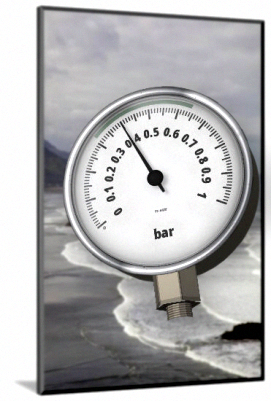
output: 0.4; bar
